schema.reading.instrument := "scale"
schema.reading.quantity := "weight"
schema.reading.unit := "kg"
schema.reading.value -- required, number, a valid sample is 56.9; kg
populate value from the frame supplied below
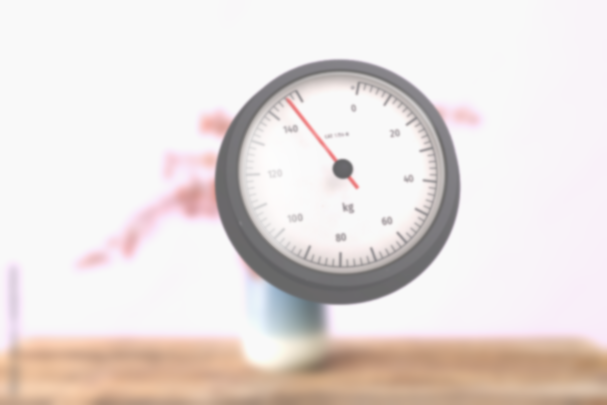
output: 146; kg
